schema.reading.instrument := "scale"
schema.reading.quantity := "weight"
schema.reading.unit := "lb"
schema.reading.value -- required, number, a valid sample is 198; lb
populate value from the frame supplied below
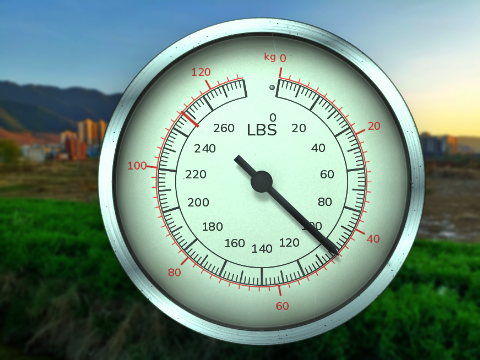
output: 102; lb
